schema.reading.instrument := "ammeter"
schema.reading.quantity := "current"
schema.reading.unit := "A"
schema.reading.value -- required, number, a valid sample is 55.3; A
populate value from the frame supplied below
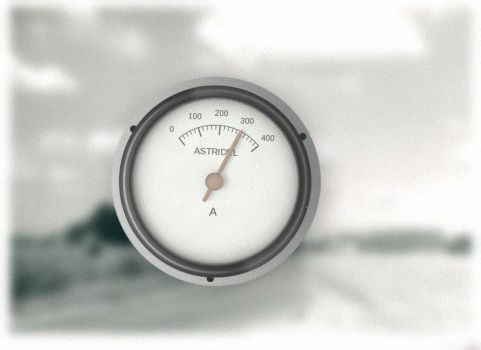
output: 300; A
